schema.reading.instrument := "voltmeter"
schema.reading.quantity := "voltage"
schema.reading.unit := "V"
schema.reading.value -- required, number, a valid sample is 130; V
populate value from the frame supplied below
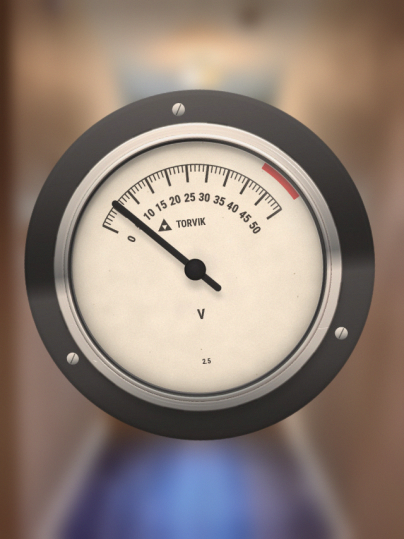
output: 6; V
